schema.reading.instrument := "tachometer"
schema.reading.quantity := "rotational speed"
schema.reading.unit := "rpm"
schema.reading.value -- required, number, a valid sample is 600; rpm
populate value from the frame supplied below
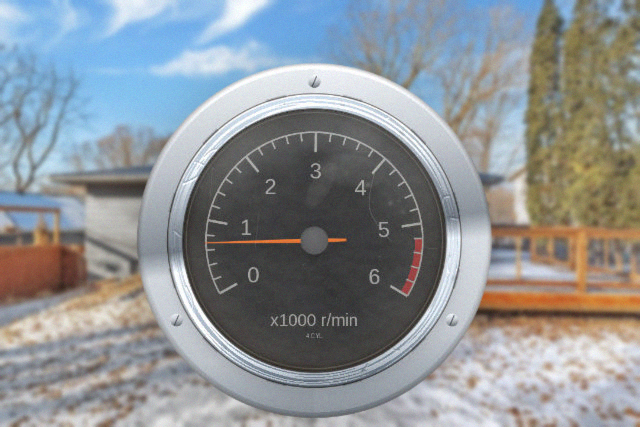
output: 700; rpm
